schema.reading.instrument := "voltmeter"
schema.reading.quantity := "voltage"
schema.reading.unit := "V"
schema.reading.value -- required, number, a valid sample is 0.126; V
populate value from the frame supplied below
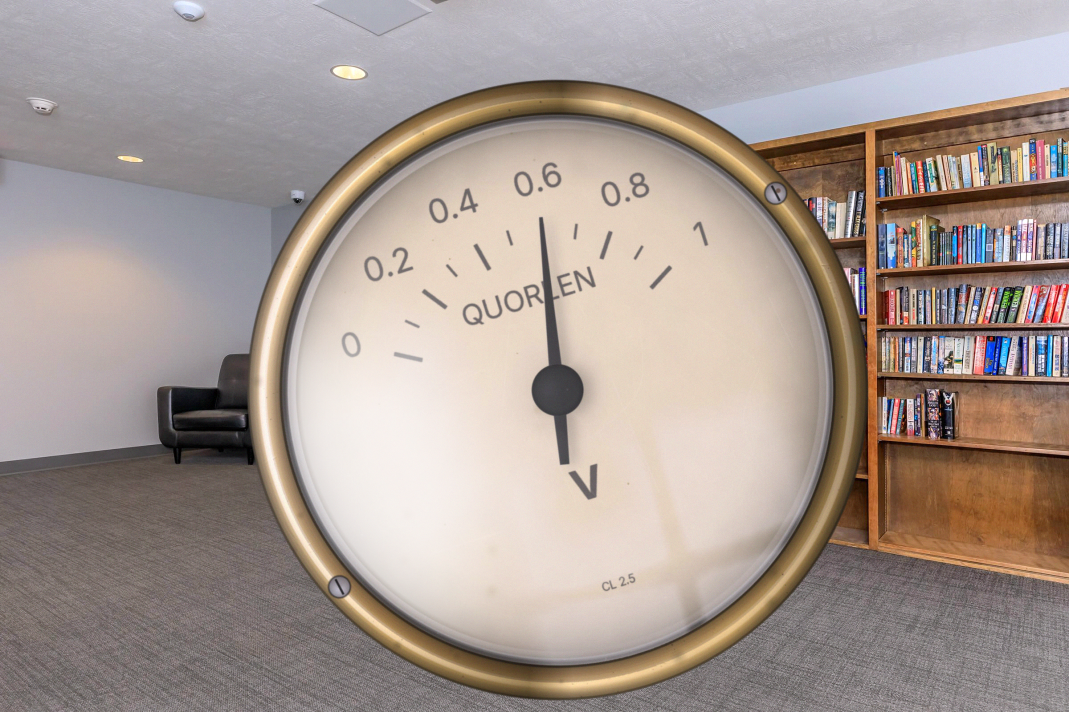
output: 0.6; V
